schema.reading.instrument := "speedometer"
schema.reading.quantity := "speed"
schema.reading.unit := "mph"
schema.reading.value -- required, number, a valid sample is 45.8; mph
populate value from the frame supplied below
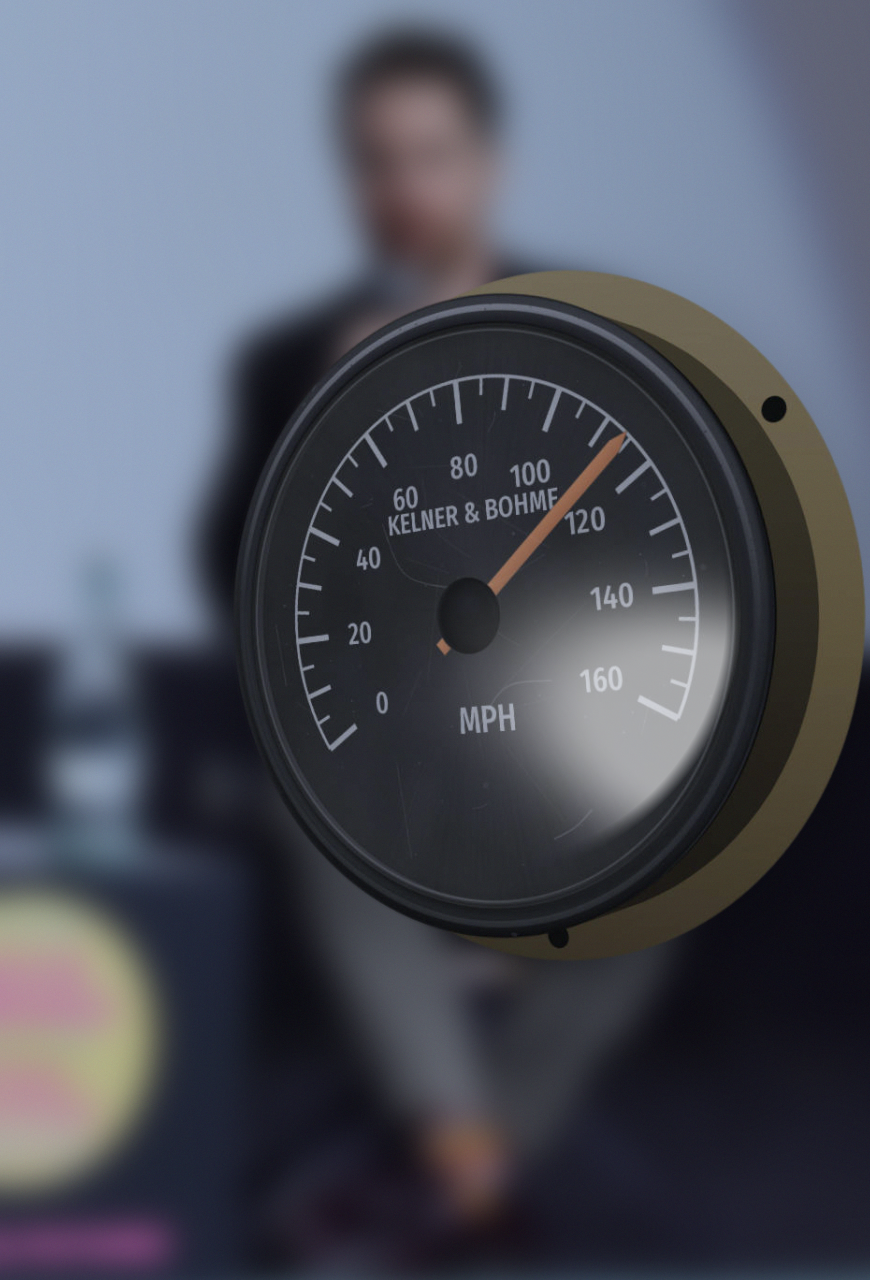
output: 115; mph
